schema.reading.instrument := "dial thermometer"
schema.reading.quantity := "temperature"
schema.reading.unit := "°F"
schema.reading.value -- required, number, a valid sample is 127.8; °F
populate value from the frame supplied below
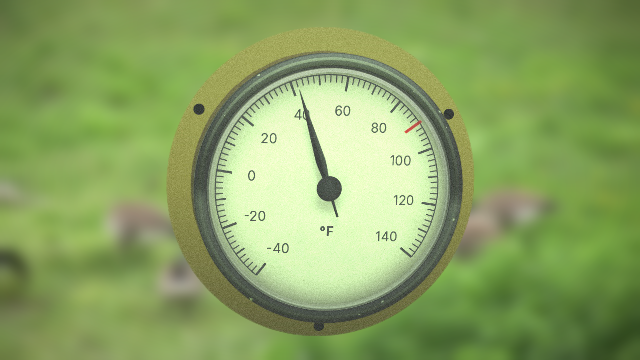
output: 42; °F
